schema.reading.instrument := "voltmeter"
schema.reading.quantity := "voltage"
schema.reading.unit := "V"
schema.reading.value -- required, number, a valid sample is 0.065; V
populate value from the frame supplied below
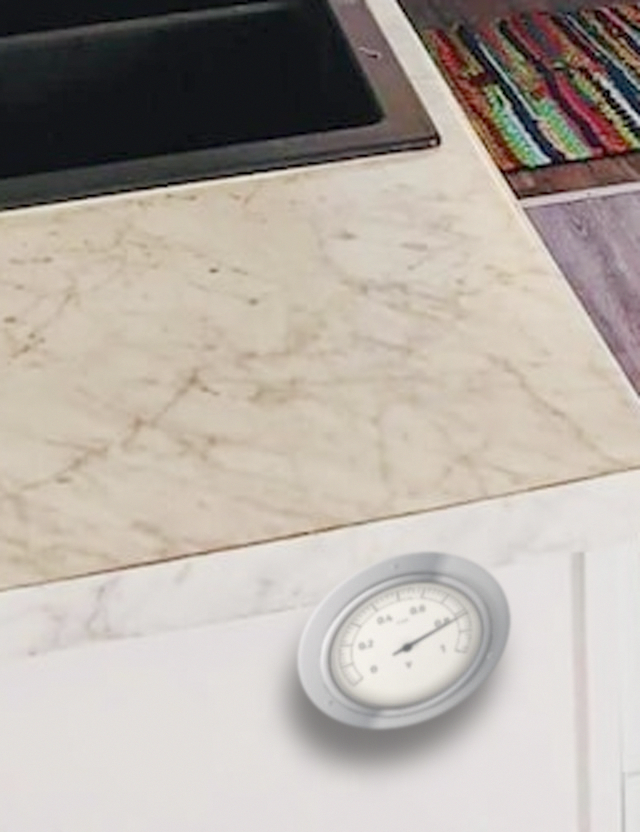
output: 0.8; V
